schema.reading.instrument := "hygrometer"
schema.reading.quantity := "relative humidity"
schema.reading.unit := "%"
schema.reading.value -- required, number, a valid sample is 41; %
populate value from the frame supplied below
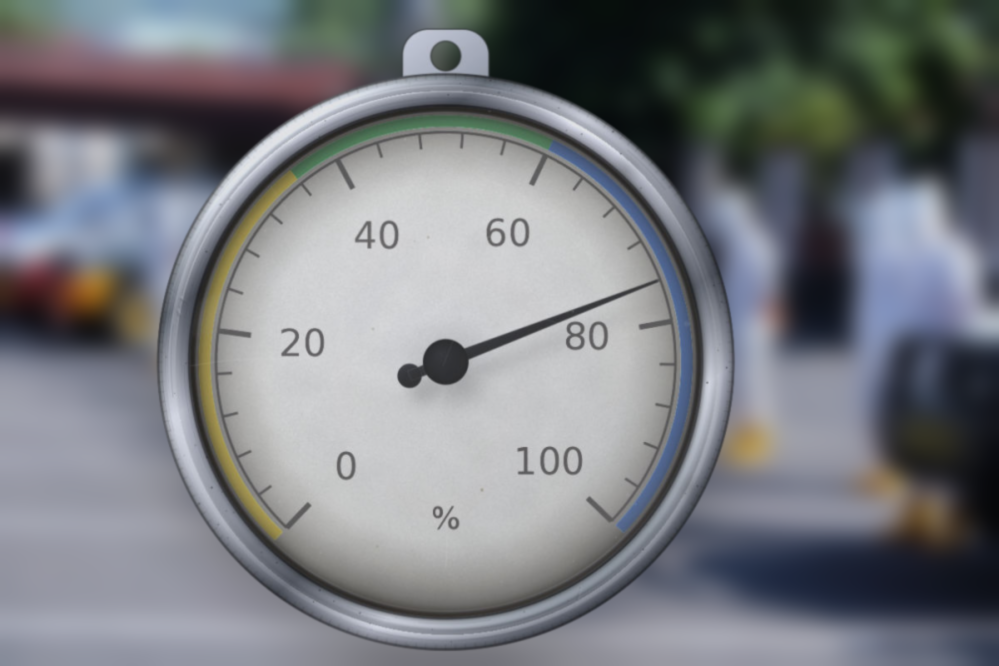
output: 76; %
